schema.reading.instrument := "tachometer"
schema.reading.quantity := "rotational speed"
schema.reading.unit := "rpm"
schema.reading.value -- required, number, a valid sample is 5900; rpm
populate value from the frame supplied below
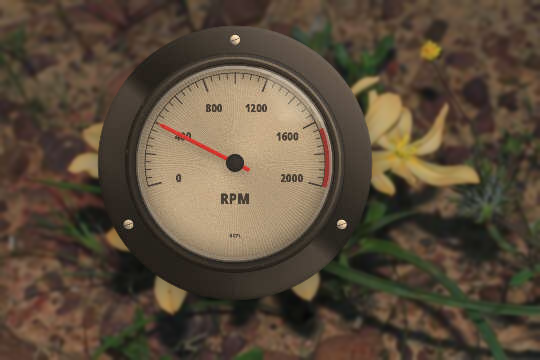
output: 400; rpm
